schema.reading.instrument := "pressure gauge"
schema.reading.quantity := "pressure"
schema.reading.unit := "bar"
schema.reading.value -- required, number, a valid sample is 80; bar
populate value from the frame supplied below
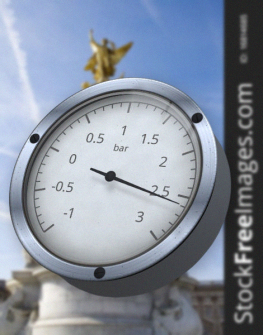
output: 2.6; bar
